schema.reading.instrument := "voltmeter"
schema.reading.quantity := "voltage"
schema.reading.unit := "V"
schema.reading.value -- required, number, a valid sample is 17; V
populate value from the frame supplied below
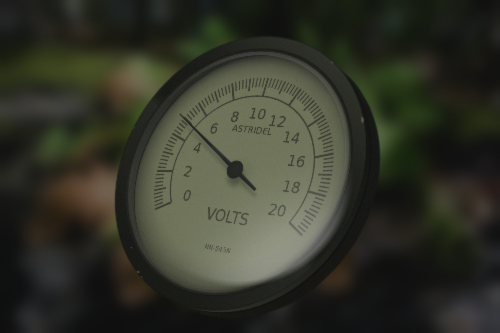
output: 5; V
